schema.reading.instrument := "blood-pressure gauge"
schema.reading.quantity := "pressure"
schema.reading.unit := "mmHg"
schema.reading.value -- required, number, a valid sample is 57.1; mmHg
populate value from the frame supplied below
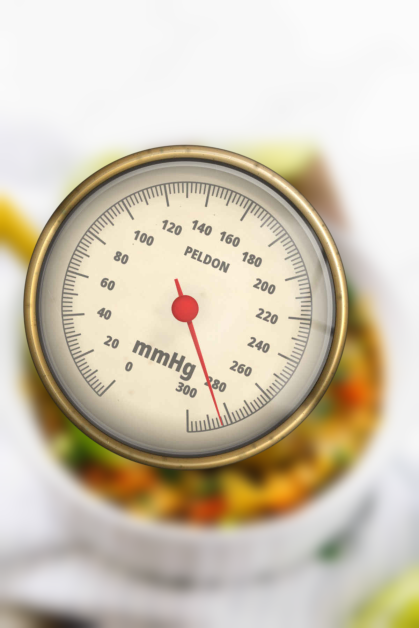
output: 284; mmHg
